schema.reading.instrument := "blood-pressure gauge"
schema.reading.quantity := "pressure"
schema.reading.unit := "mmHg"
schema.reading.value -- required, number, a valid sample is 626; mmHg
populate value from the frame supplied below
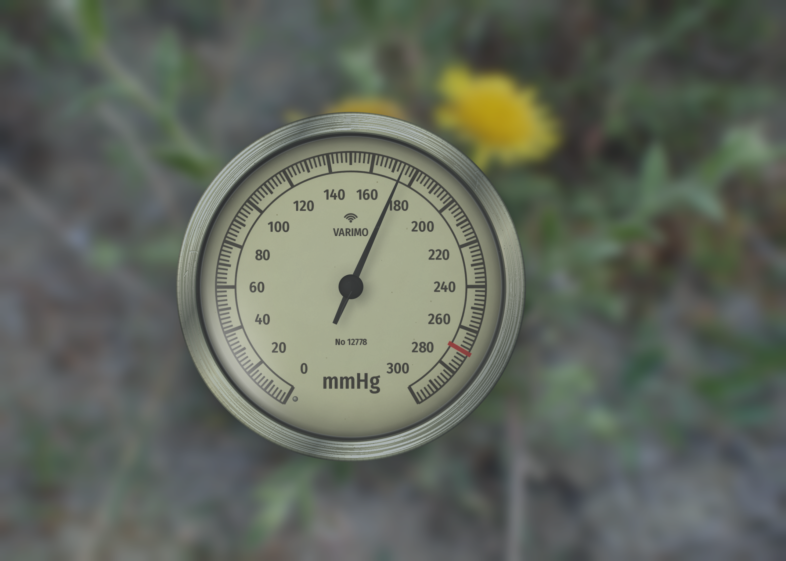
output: 174; mmHg
